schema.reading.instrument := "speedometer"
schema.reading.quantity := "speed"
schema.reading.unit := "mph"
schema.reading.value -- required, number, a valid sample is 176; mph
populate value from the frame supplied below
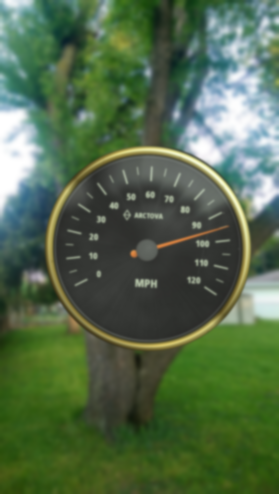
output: 95; mph
